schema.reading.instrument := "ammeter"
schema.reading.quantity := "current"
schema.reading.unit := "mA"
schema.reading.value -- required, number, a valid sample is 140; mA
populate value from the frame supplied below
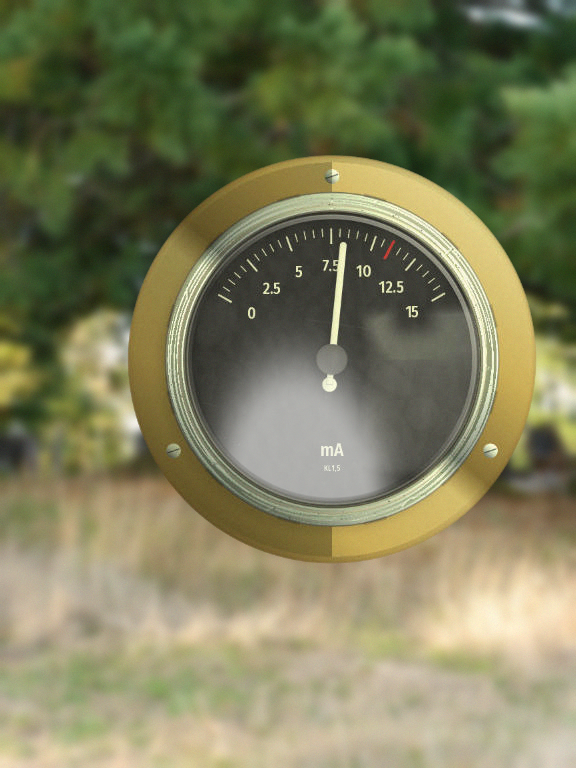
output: 8.25; mA
